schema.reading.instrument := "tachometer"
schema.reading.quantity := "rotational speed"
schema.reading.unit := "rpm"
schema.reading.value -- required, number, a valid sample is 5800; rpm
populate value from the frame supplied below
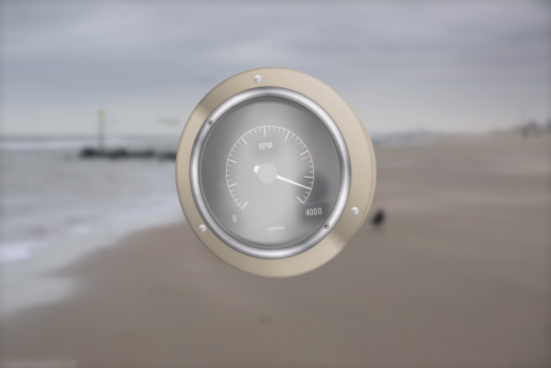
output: 3700; rpm
